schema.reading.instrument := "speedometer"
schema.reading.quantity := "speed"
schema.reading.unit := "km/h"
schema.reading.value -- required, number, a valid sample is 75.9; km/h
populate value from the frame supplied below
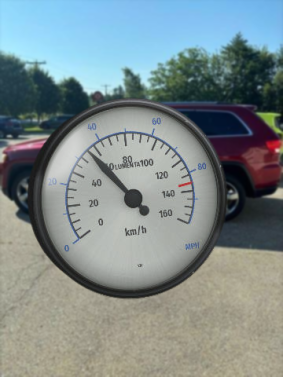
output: 55; km/h
